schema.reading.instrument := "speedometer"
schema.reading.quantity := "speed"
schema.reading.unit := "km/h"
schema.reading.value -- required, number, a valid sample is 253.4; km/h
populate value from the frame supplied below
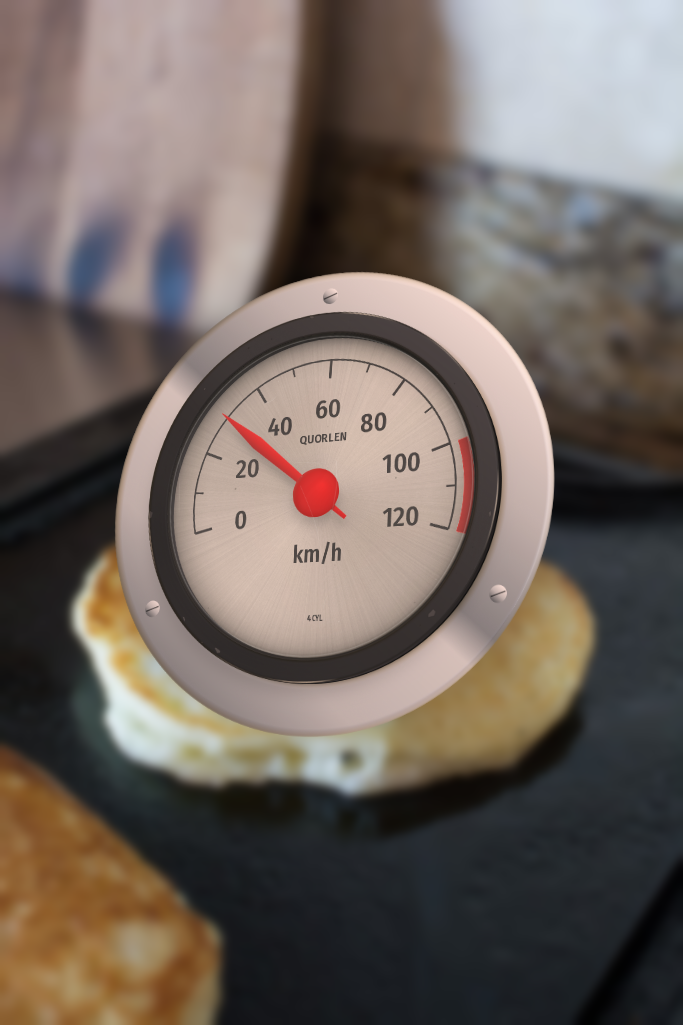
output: 30; km/h
